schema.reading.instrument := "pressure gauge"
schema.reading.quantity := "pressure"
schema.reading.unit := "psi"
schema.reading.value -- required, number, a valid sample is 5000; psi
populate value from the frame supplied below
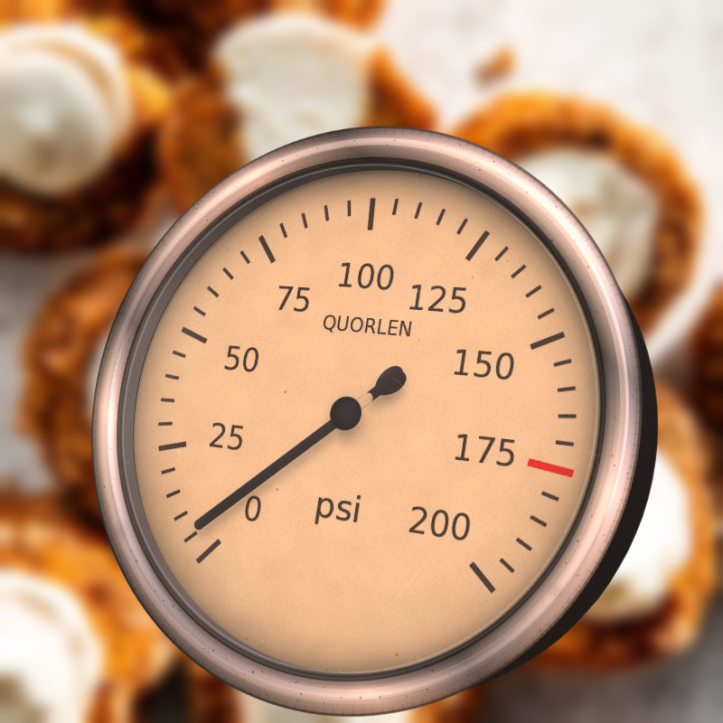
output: 5; psi
